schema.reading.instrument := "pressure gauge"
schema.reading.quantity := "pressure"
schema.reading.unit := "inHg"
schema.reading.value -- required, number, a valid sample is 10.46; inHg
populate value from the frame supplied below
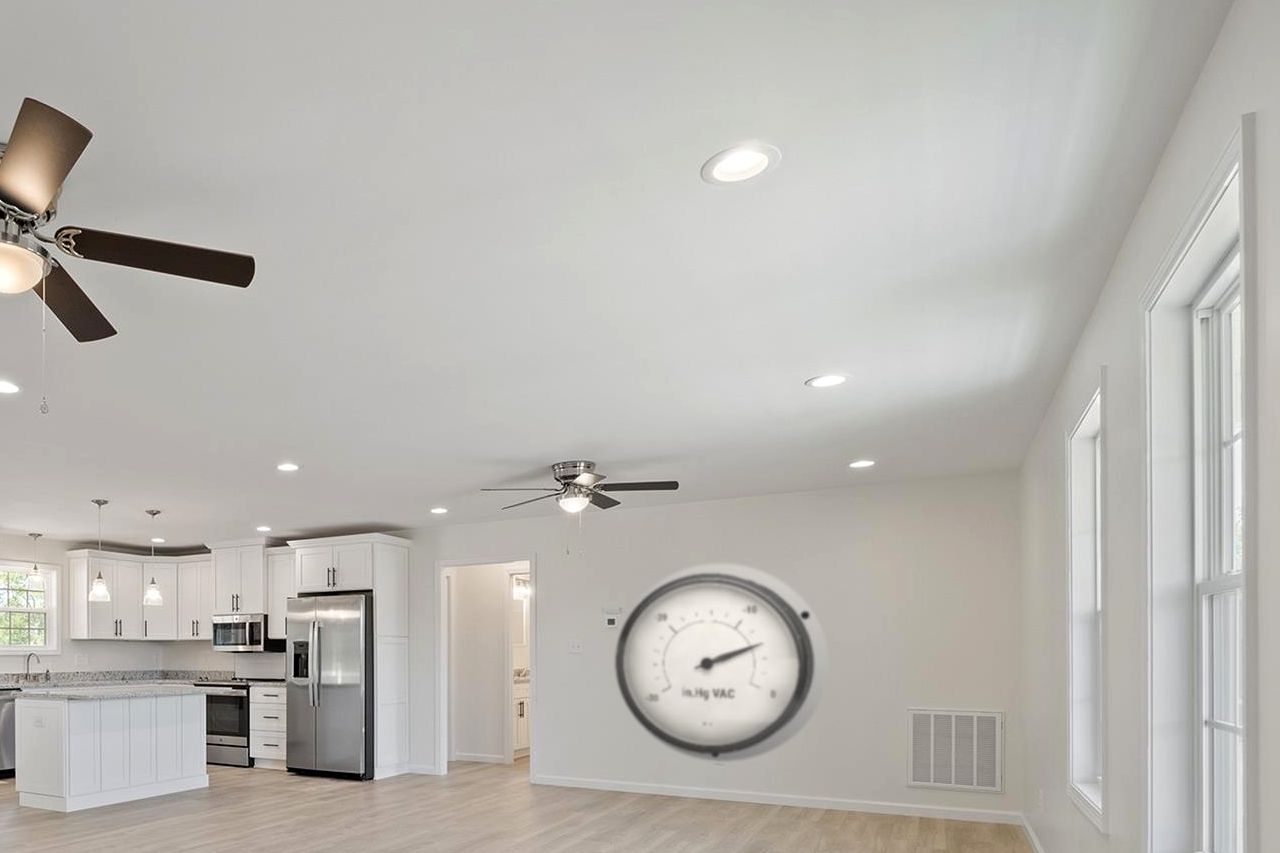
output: -6; inHg
